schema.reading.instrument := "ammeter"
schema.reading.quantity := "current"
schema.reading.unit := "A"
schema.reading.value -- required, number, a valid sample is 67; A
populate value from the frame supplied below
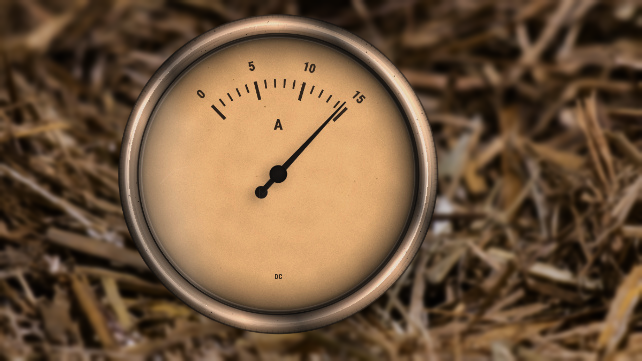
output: 14.5; A
